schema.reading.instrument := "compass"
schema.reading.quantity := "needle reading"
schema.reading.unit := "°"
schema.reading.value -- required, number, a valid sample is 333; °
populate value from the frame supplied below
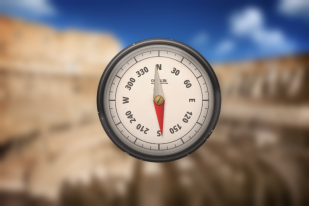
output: 175; °
